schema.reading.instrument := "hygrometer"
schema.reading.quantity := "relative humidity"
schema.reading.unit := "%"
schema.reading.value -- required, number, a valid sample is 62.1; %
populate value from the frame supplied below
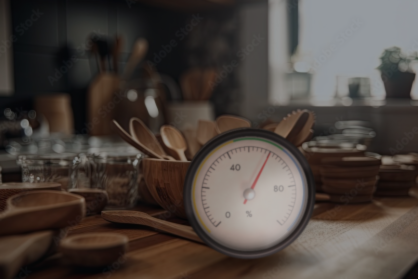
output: 60; %
